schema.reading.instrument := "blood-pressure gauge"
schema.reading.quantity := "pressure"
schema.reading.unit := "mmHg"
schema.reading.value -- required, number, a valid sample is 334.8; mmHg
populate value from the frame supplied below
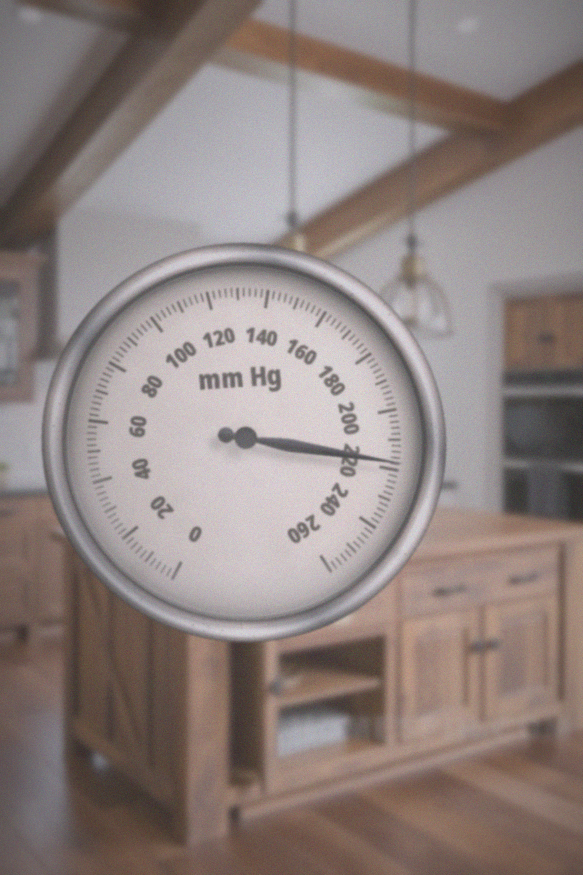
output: 218; mmHg
